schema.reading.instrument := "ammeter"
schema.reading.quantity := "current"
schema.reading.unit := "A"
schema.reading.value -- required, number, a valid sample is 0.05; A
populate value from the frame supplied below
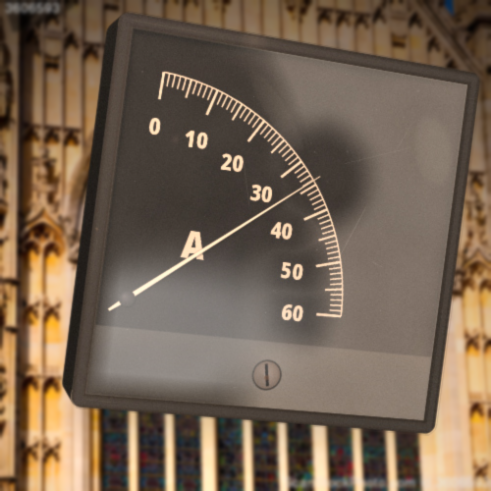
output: 34; A
